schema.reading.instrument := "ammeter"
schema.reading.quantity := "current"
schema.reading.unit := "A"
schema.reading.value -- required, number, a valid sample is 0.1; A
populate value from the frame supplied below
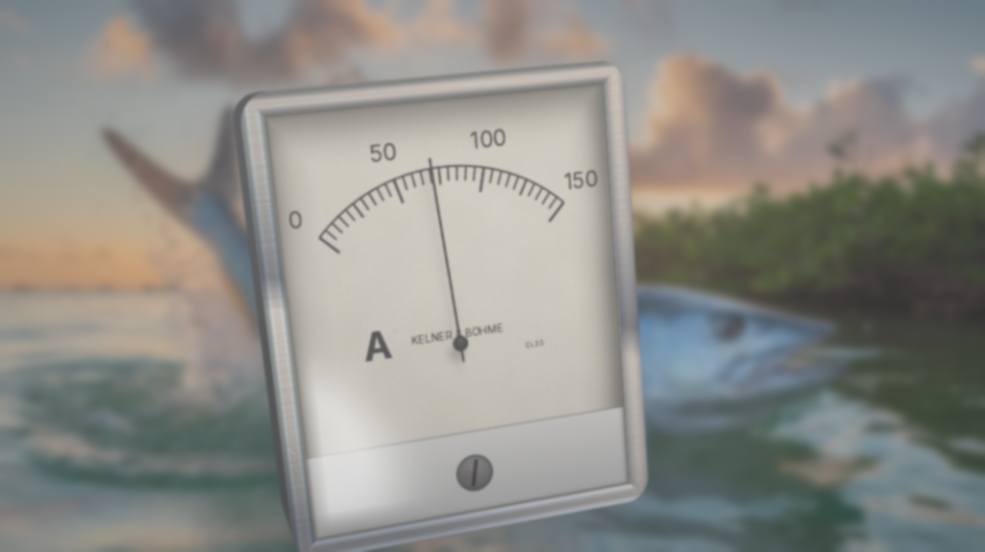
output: 70; A
